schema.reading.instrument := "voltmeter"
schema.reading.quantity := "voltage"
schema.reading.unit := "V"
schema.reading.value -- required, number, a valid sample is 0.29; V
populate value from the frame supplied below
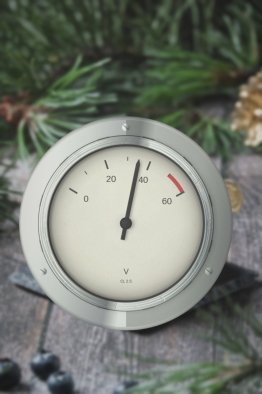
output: 35; V
